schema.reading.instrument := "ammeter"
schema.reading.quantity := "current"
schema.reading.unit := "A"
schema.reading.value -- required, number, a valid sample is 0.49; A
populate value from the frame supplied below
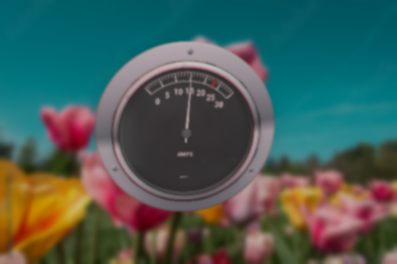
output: 15; A
